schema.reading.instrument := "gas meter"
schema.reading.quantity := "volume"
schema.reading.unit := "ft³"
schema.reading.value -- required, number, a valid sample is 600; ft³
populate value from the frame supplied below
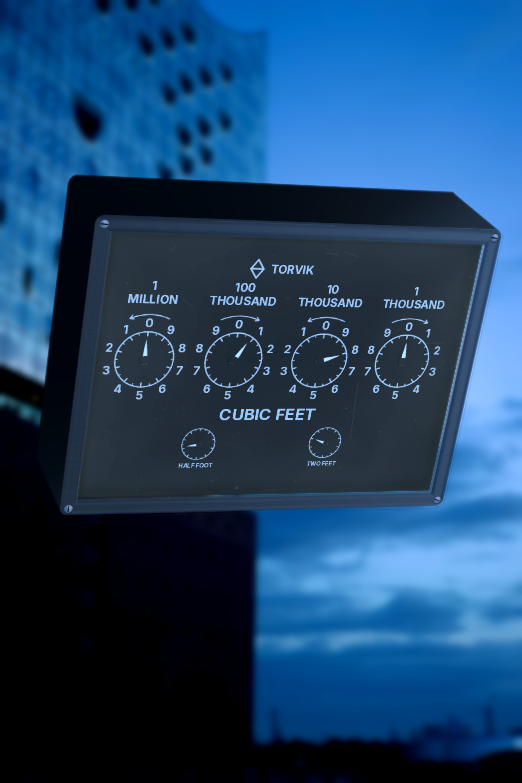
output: 8000; ft³
